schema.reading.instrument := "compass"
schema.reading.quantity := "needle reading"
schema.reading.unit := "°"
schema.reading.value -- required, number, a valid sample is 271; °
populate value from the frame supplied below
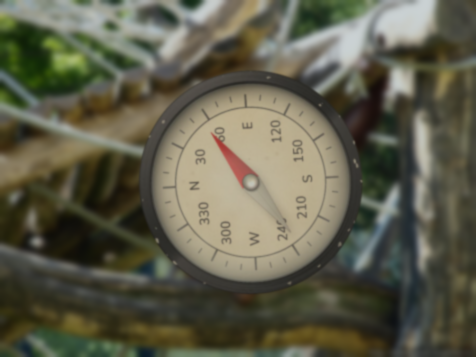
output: 55; °
